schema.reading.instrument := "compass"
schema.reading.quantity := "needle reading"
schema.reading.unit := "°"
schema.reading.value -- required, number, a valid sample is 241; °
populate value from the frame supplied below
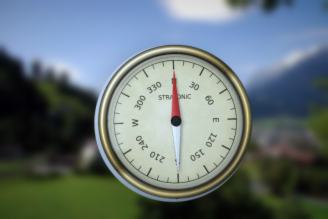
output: 0; °
